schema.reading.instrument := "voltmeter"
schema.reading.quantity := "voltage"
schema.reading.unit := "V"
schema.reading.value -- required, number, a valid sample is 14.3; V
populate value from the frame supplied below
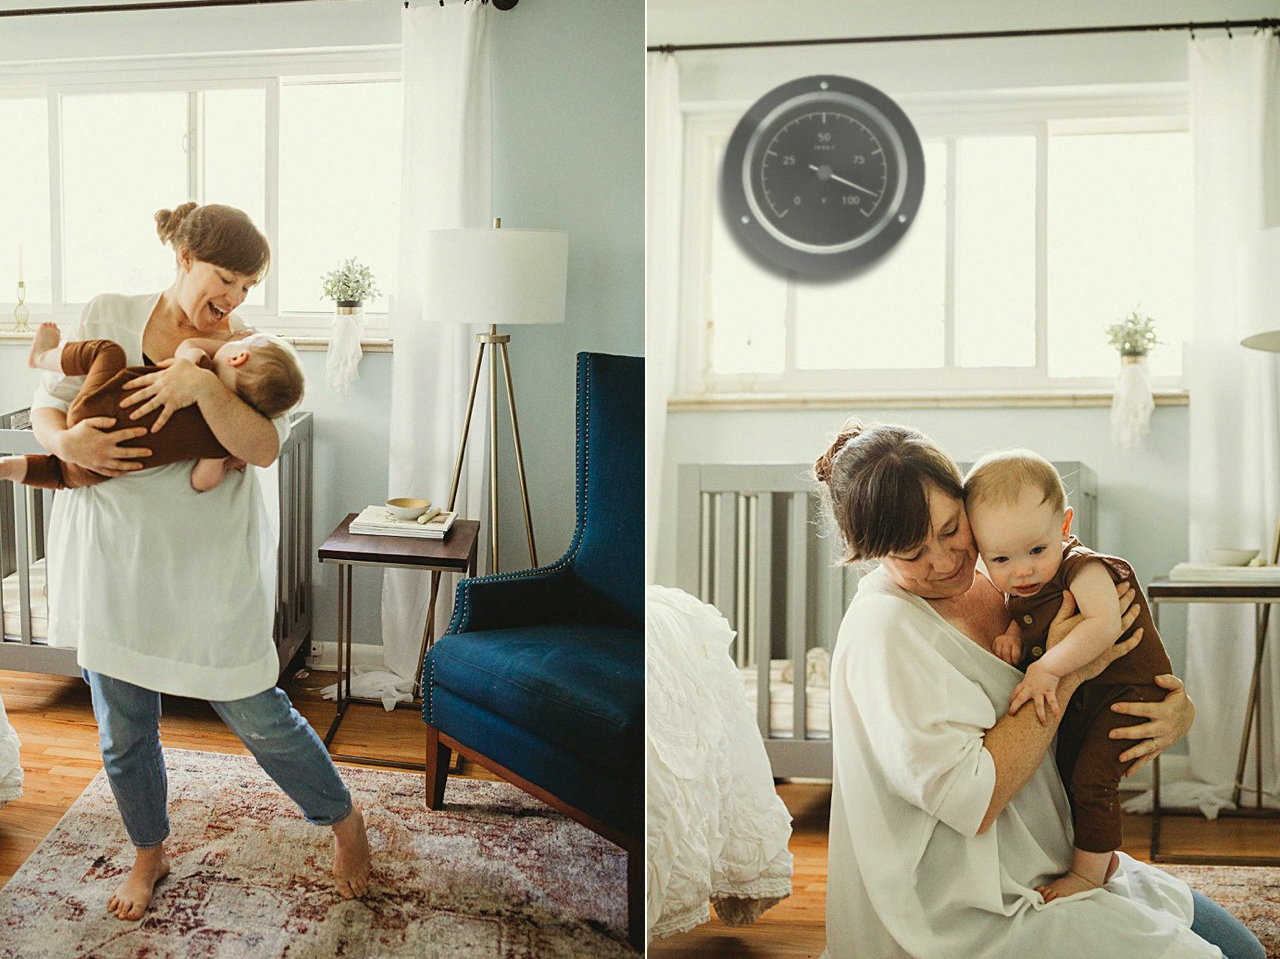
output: 92.5; V
